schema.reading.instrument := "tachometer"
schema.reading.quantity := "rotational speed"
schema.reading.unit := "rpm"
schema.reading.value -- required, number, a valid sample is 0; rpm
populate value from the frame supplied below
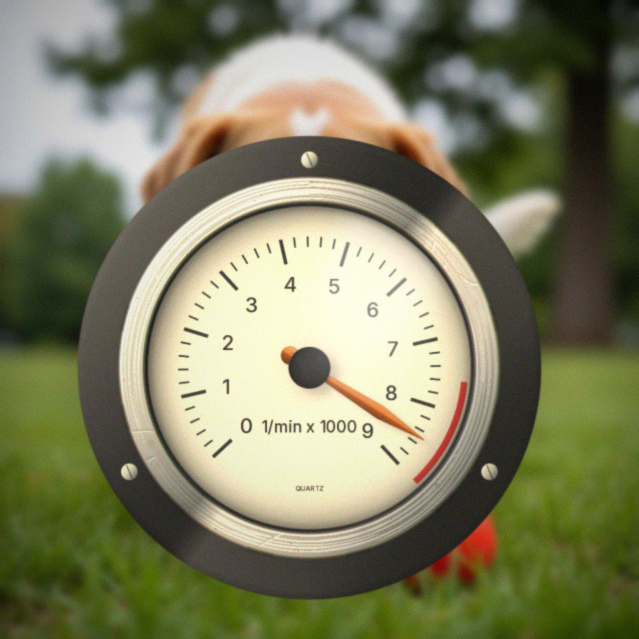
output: 8500; rpm
